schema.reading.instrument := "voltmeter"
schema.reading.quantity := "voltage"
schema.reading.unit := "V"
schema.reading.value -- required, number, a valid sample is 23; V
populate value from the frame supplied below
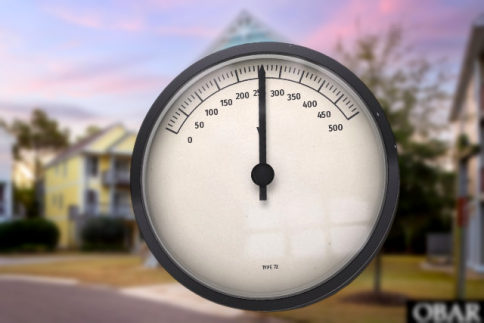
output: 260; V
